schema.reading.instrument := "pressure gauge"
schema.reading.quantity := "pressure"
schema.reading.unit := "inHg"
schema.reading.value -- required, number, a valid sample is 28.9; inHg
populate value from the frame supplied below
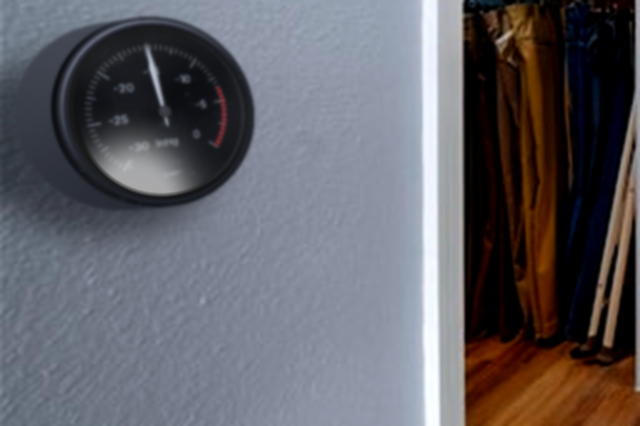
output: -15; inHg
